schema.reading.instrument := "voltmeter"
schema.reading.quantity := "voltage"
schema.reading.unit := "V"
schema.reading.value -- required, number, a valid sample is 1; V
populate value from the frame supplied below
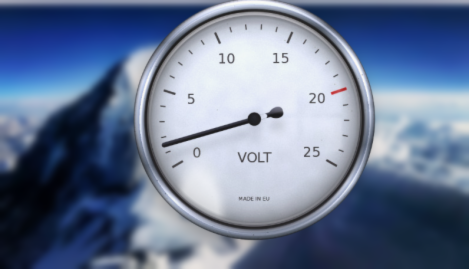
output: 1.5; V
